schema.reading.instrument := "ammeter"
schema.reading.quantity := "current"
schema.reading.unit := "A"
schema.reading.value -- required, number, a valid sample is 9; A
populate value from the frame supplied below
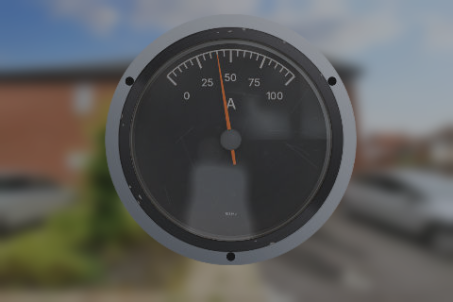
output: 40; A
